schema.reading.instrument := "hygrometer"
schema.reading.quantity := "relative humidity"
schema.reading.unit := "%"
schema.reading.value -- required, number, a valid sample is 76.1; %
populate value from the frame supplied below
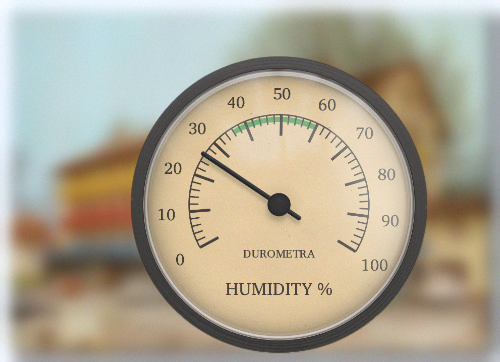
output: 26; %
